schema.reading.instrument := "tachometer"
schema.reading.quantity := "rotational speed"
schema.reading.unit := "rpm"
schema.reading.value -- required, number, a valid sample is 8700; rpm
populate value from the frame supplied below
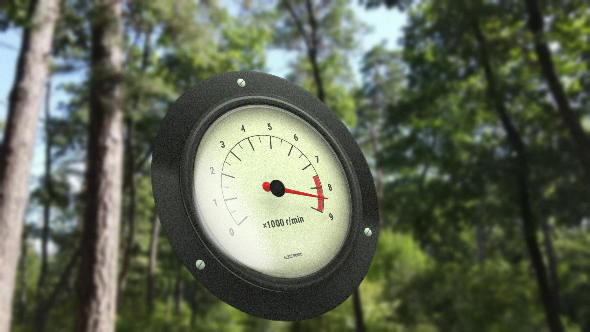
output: 8500; rpm
